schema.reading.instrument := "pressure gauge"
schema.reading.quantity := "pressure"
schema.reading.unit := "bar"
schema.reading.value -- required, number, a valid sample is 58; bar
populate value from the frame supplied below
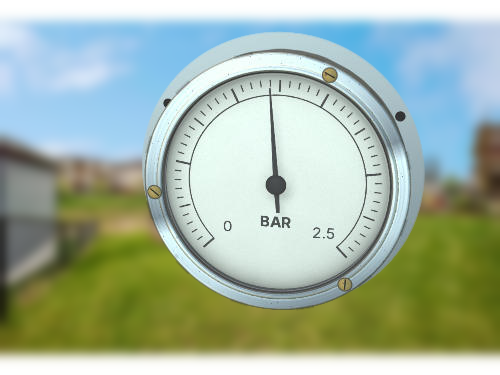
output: 1.2; bar
